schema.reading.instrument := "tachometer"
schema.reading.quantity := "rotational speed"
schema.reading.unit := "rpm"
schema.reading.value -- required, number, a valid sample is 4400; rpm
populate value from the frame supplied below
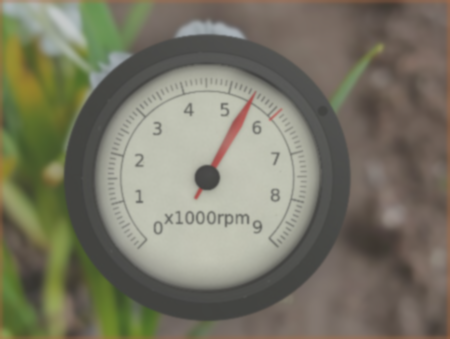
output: 5500; rpm
